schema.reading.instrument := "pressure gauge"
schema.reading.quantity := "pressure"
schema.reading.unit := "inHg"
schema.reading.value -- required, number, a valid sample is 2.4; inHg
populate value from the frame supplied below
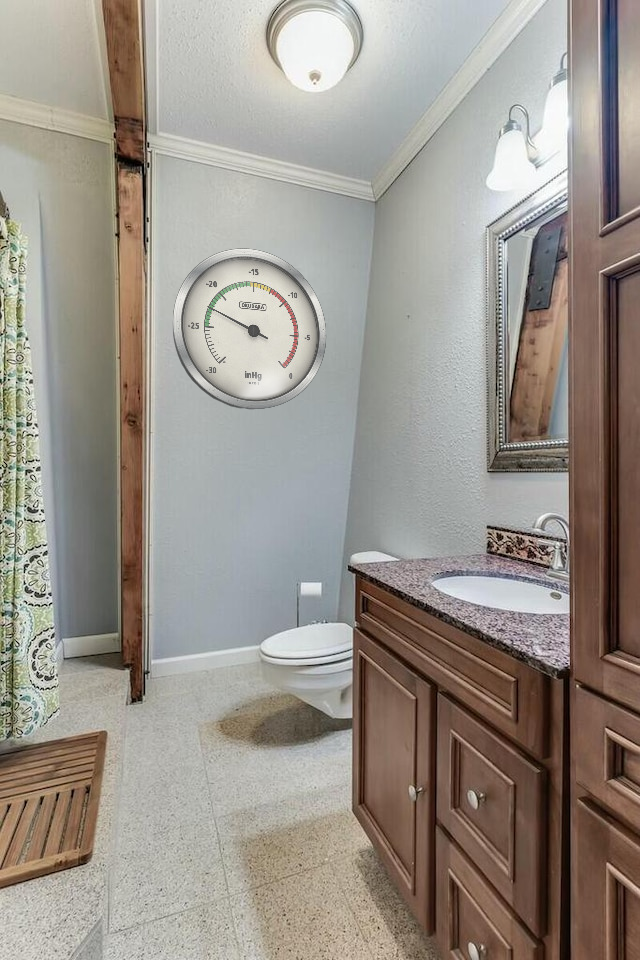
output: -22.5; inHg
